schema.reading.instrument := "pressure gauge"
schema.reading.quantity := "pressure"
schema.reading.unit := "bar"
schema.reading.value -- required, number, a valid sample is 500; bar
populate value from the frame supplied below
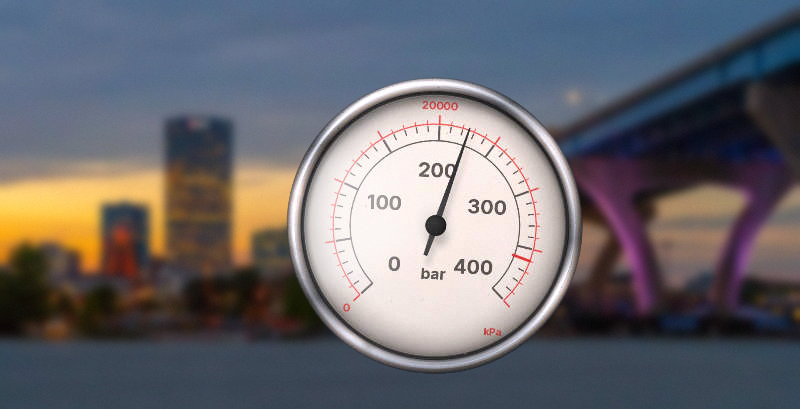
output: 225; bar
